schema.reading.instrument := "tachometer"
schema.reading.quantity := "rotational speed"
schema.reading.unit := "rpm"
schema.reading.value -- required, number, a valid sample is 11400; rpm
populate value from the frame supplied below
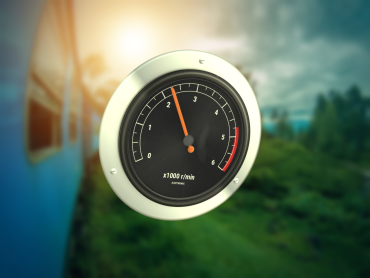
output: 2250; rpm
